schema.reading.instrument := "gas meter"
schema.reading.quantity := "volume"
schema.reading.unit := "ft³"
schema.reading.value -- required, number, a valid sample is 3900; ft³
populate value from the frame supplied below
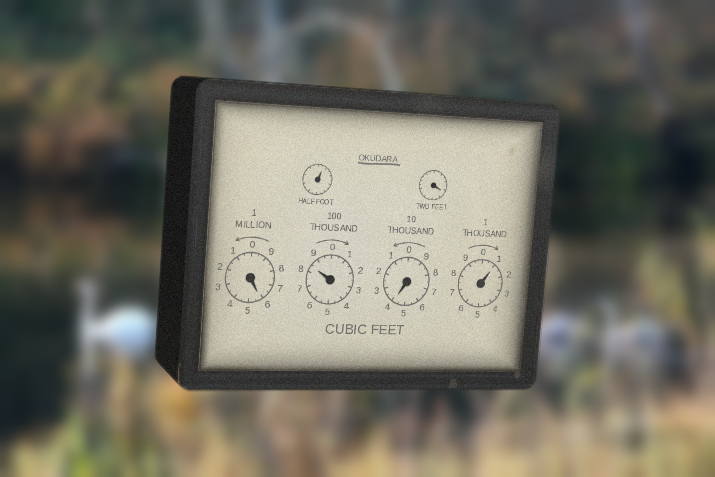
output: 584100; ft³
